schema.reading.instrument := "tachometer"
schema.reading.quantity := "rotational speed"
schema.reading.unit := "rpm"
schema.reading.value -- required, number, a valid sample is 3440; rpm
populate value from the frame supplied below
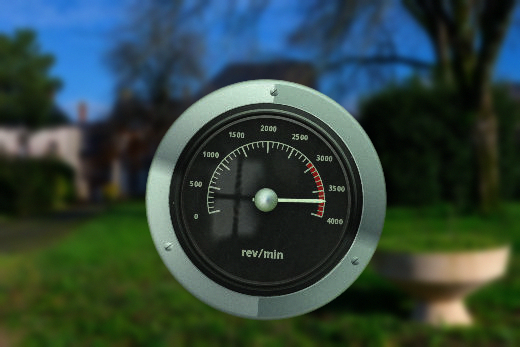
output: 3700; rpm
